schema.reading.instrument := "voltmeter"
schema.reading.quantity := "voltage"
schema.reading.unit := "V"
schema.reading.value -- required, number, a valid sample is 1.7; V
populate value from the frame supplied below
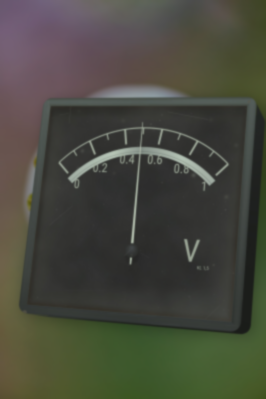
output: 0.5; V
